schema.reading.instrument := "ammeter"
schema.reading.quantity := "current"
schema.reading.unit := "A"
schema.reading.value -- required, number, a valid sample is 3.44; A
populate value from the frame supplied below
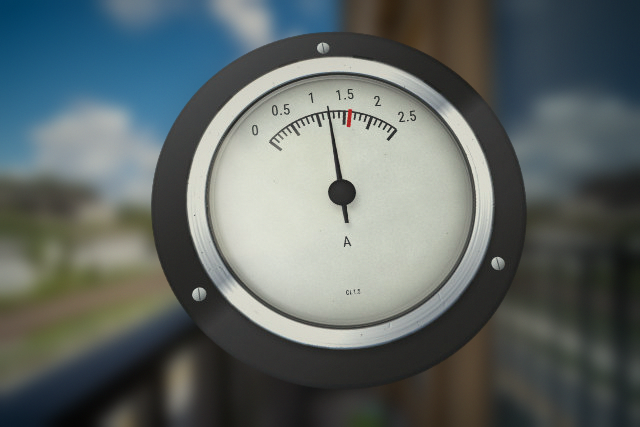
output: 1.2; A
